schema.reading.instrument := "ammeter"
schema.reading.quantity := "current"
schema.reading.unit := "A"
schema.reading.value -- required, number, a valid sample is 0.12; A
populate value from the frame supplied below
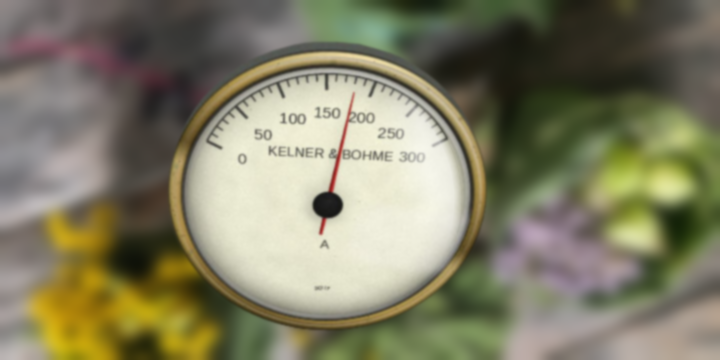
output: 180; A
